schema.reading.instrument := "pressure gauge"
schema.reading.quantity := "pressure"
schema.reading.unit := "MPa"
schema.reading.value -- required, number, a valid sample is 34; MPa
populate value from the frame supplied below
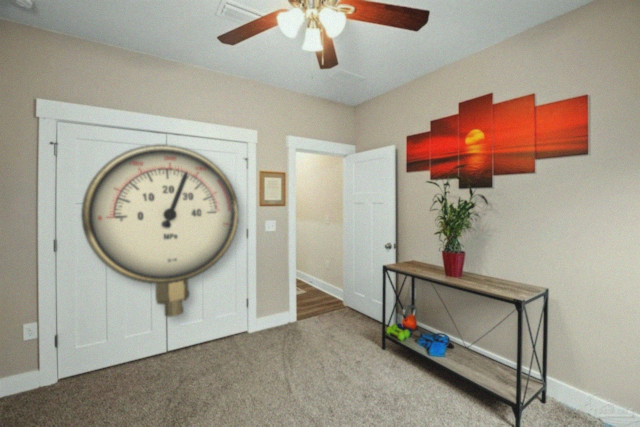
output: 25; MPa
